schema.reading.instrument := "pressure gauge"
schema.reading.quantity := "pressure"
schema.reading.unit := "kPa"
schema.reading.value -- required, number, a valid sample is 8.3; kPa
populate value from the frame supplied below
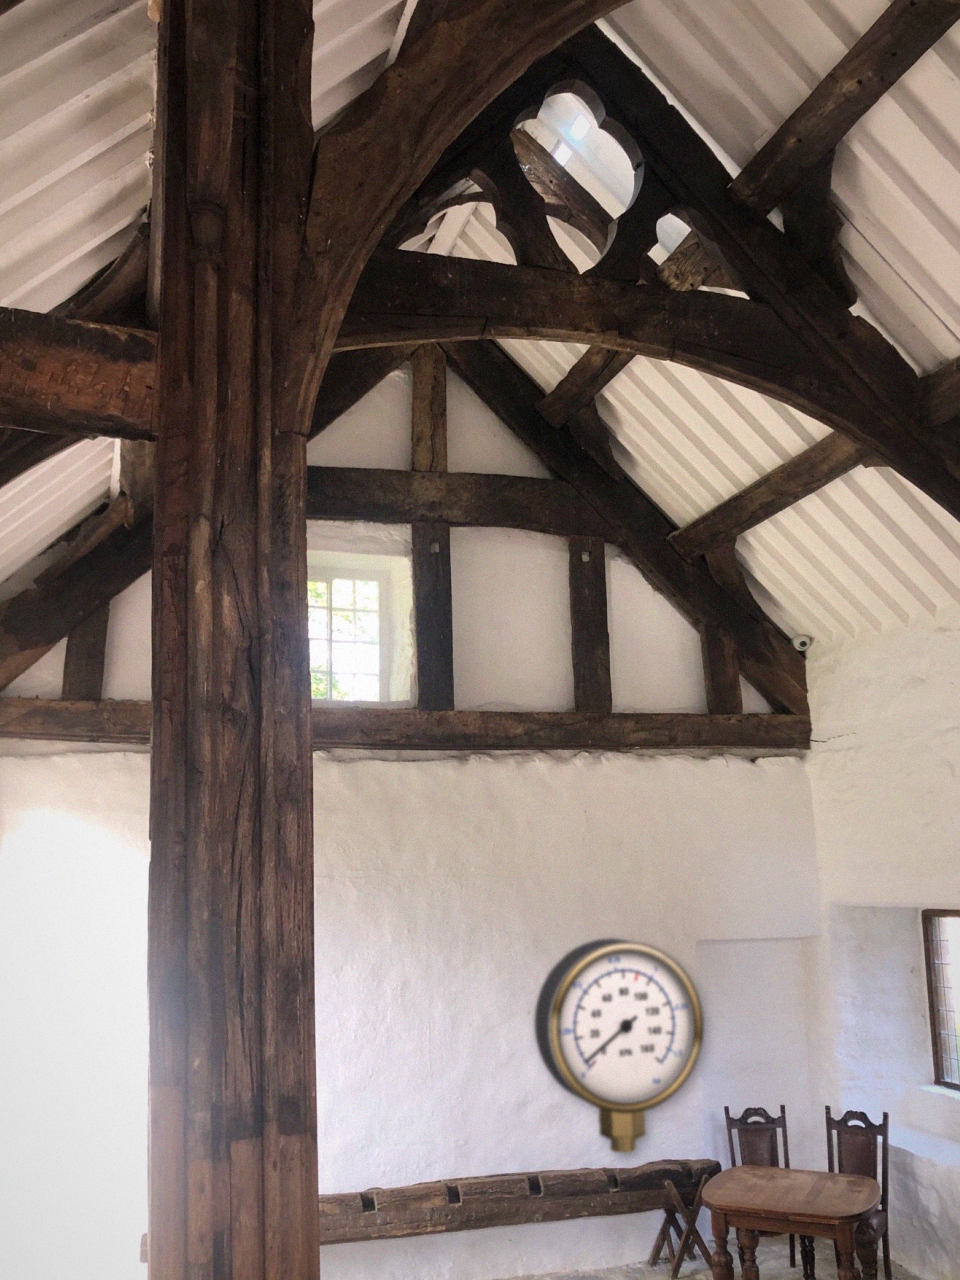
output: 5; kPa
